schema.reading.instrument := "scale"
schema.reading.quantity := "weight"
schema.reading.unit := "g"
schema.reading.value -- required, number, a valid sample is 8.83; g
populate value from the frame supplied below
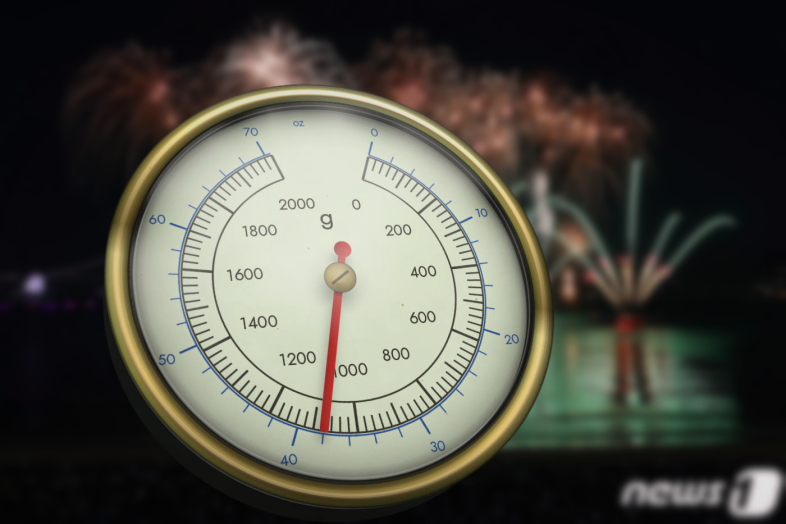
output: 1080; g
